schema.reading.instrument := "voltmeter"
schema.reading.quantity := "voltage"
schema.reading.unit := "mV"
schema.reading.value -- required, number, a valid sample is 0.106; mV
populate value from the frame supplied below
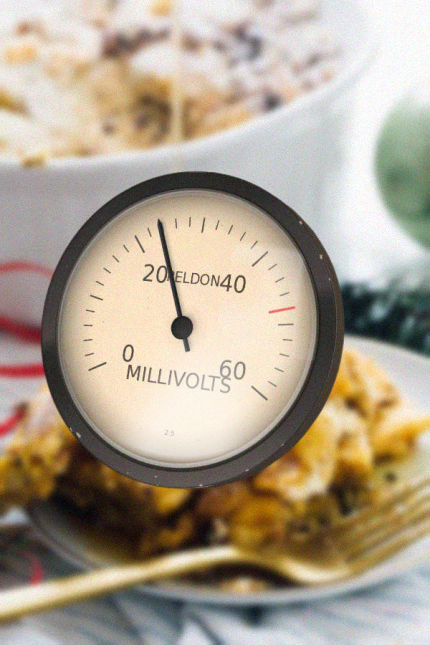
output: 24; mV
